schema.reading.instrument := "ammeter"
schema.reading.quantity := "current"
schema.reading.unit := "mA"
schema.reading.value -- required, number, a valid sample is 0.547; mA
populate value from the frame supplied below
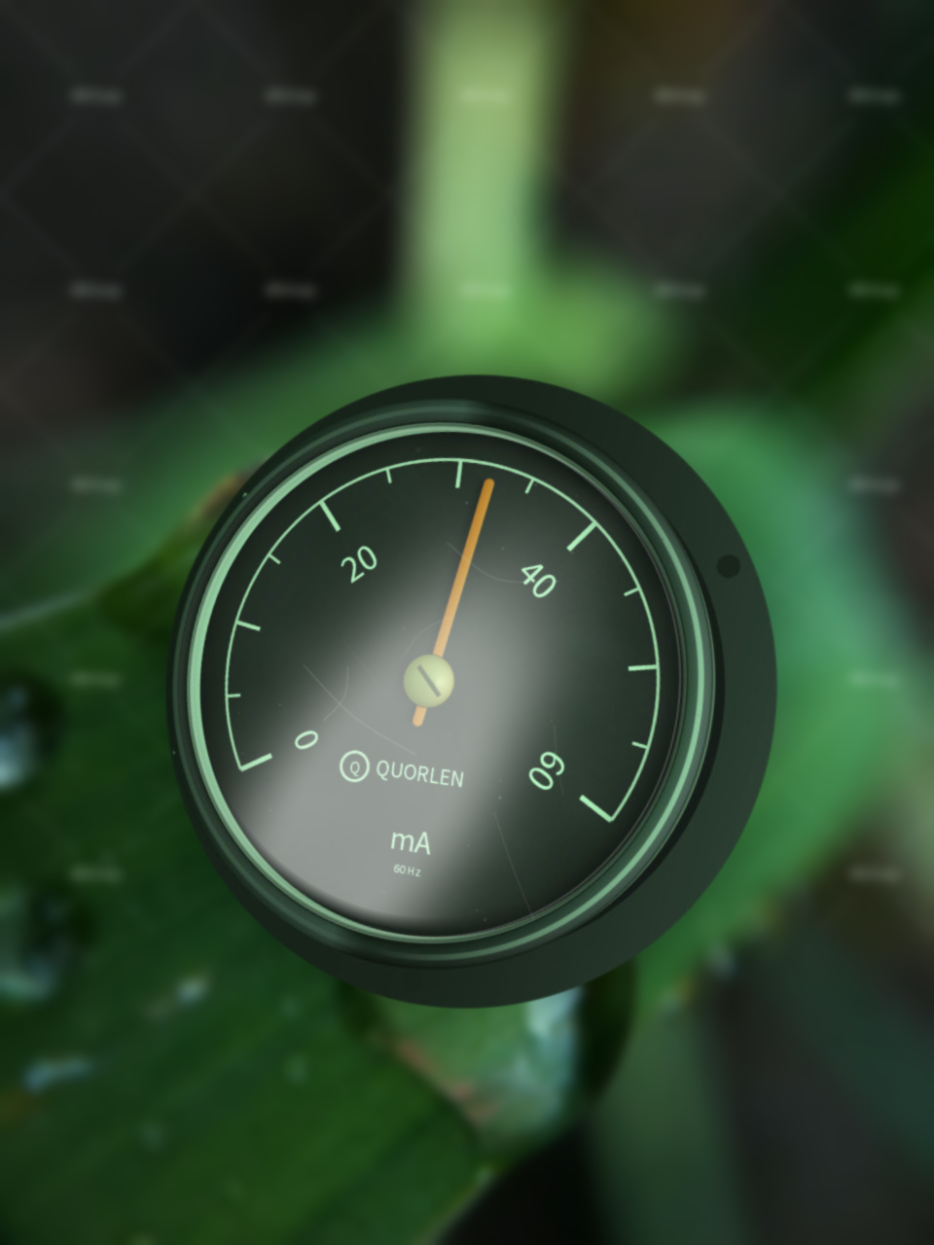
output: 32.5; mA
